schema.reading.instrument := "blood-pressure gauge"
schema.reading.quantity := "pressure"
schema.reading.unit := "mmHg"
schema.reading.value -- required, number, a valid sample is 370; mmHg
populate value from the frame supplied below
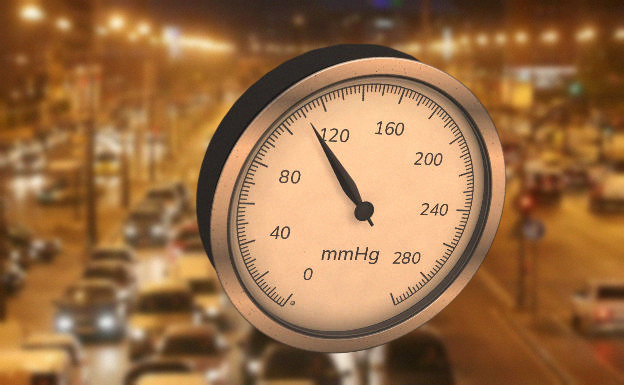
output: 110; mmHg
